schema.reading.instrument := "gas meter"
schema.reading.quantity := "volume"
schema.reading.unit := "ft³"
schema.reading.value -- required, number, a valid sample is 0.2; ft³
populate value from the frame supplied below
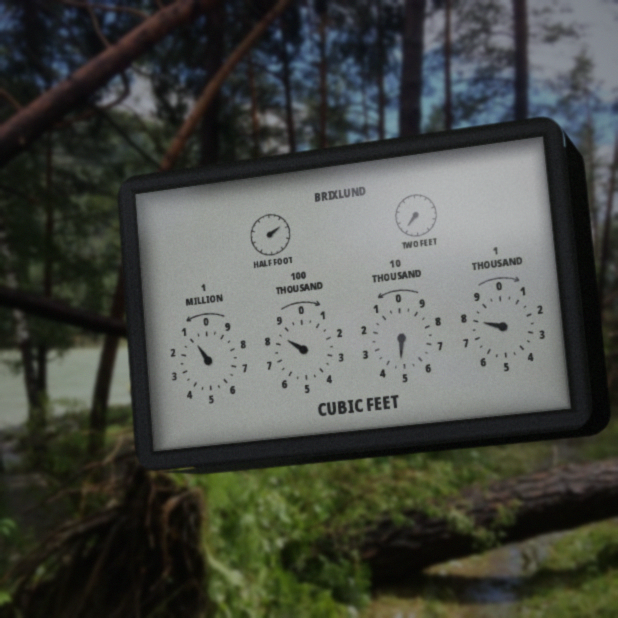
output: 84800; ft³
